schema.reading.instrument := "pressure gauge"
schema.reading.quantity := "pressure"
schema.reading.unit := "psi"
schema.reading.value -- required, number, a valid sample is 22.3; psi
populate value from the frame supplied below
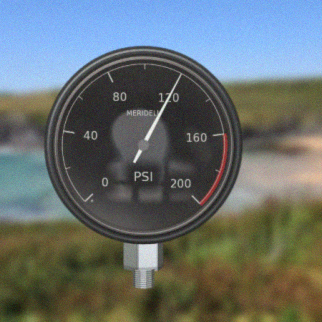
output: 120; psi
